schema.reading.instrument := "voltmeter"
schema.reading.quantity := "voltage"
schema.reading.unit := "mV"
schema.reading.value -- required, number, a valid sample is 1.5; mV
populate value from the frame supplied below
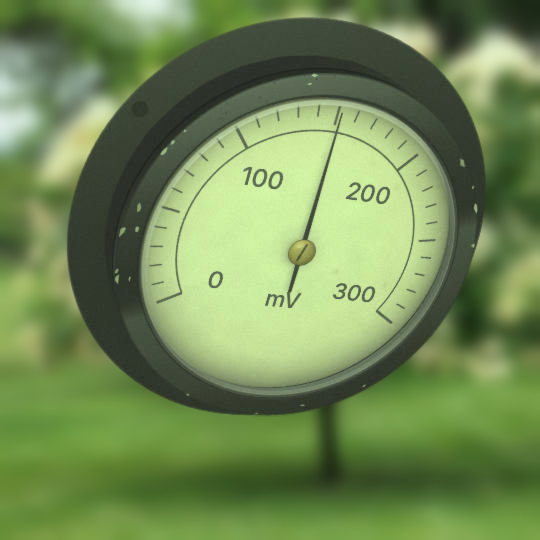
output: 150; mV
